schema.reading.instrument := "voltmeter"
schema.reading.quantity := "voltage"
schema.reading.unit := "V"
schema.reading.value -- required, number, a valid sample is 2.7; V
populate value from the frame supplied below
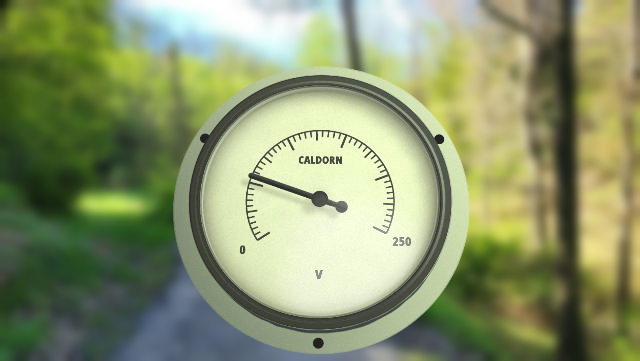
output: 55; V
